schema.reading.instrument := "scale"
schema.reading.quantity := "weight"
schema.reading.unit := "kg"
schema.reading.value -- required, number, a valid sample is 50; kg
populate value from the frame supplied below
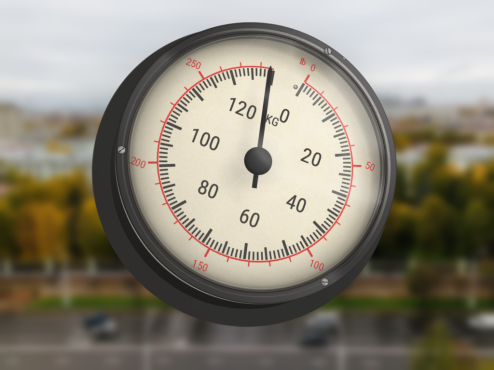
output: 129; kg
